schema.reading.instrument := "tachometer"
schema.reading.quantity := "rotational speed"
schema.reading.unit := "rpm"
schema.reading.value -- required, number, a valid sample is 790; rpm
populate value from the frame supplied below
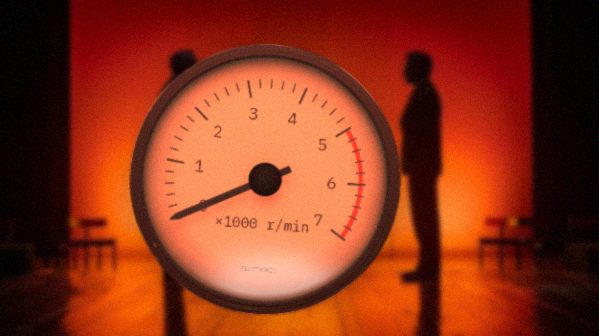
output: 0; rpm
